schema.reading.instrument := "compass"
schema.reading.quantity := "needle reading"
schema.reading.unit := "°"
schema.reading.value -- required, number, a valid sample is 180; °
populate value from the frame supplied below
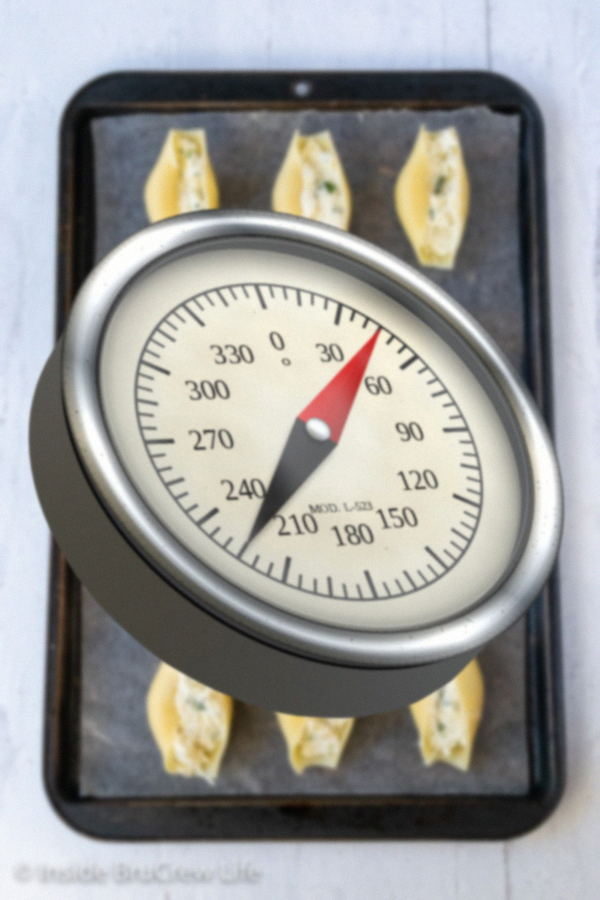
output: 45; °
